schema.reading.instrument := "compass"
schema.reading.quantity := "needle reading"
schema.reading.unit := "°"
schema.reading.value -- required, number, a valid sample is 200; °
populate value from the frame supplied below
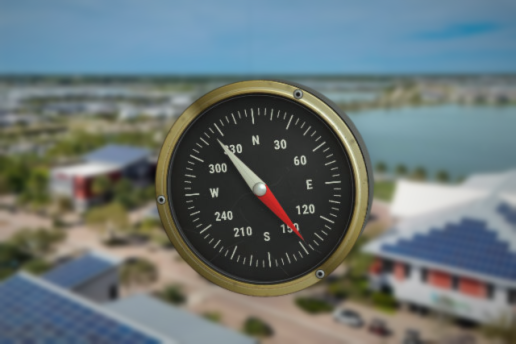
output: 145; °
